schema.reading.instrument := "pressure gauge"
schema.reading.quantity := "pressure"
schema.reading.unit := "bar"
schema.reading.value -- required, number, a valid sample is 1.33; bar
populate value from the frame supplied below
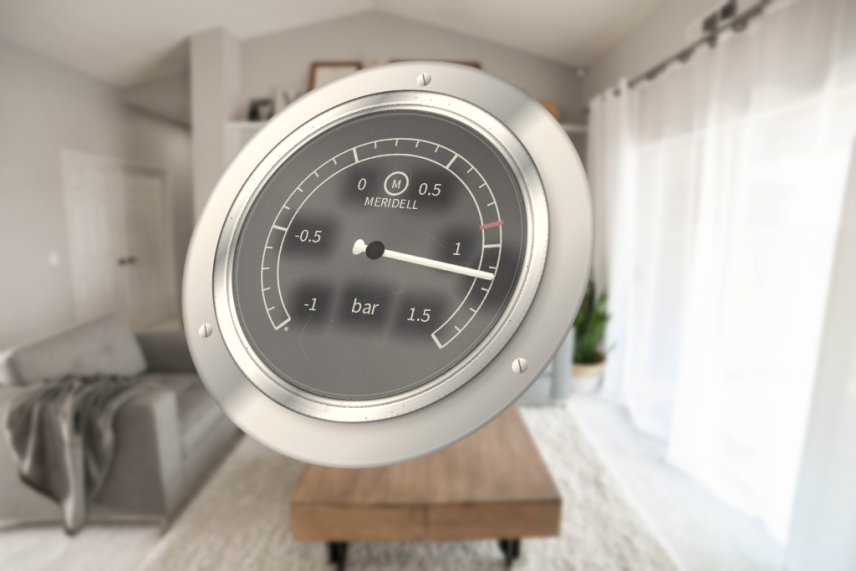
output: 1.15; bar
